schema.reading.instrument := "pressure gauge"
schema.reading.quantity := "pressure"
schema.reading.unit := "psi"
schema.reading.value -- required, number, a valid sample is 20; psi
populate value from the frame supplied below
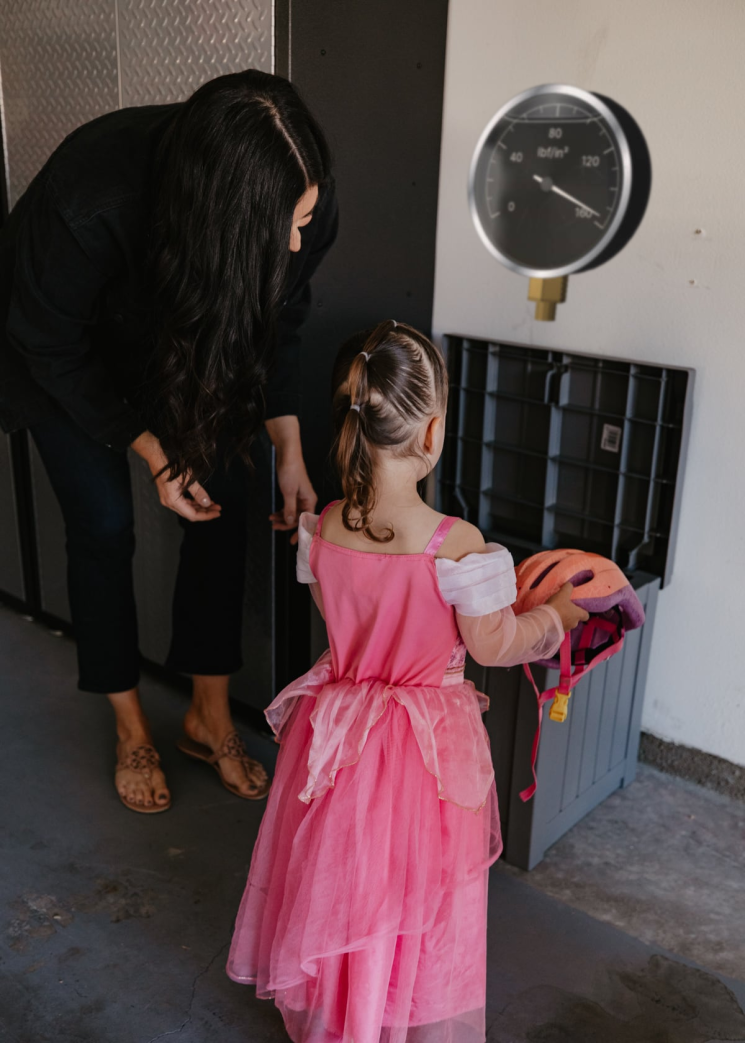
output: 155; psi
